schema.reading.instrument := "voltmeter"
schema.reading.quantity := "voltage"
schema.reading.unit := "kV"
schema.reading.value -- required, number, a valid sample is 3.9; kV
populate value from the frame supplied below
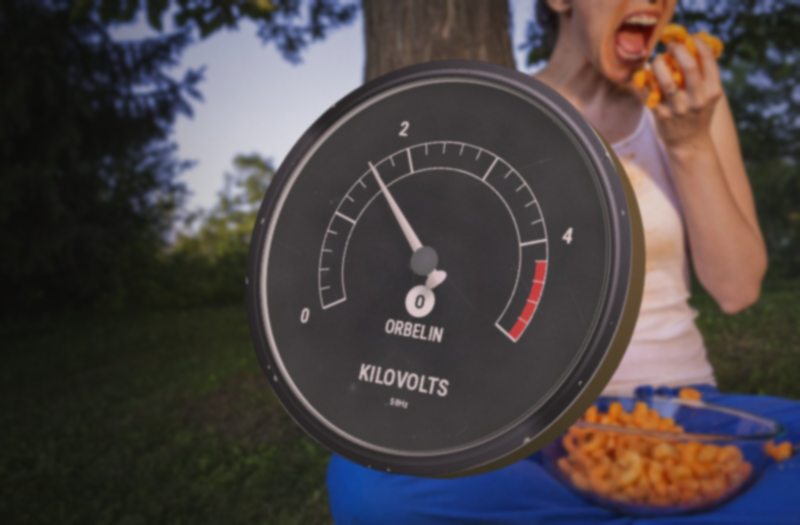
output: 1.6; kV
